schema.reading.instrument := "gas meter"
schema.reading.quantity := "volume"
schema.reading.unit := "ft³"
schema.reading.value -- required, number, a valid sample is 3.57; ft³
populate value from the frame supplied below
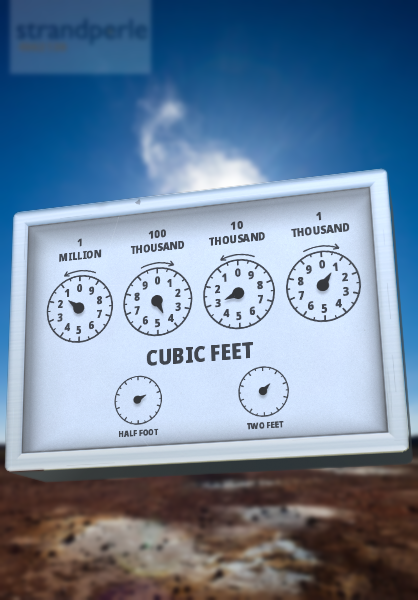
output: 143100; ft³
